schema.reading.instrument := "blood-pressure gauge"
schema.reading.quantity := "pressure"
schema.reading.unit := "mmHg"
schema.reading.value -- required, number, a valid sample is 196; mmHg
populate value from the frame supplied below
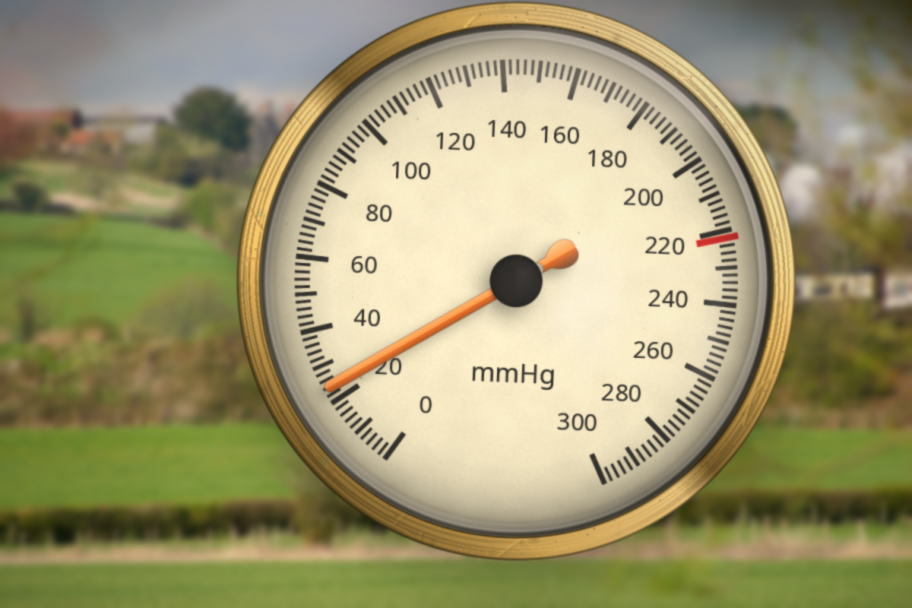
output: 24; mmHg
